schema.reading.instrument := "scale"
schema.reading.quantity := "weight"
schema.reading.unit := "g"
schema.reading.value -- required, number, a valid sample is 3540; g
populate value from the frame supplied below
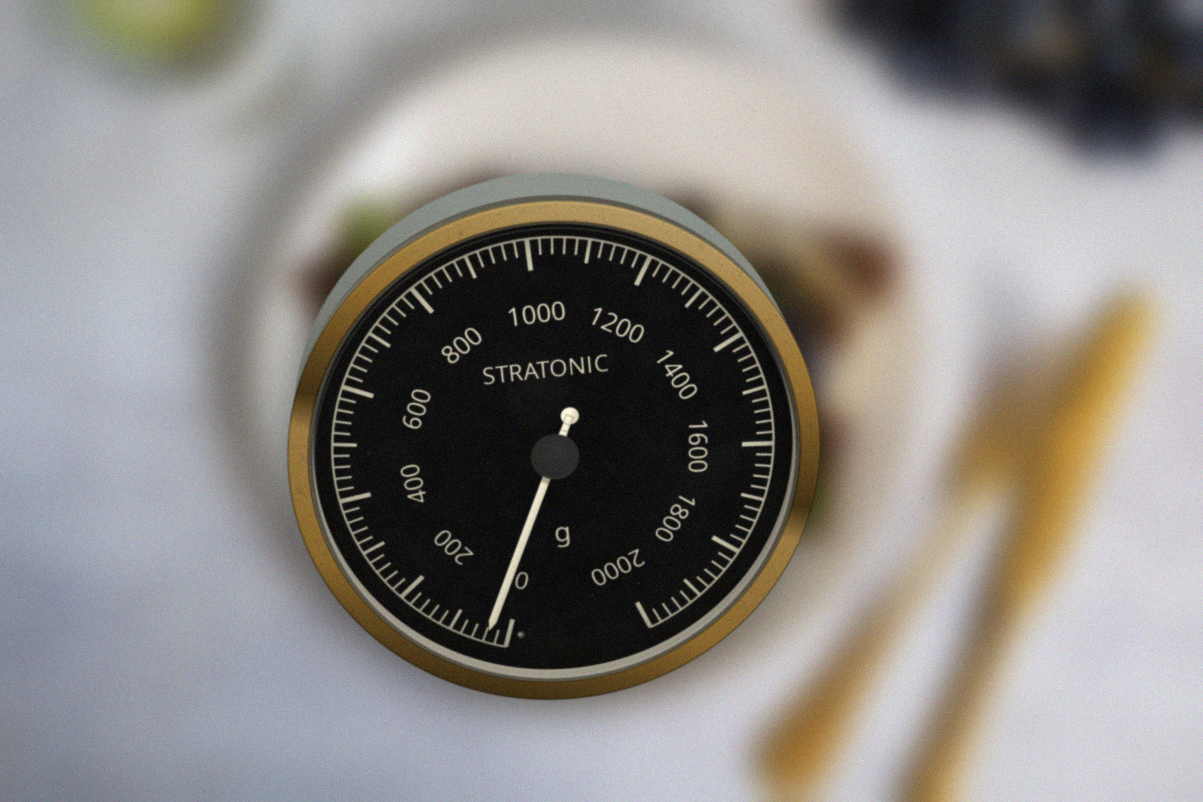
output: 40; g
